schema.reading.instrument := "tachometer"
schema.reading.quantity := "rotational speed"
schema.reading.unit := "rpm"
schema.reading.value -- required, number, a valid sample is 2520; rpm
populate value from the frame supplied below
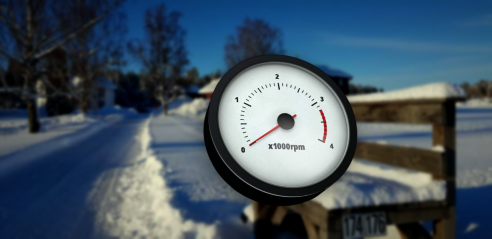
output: 0; rpm
